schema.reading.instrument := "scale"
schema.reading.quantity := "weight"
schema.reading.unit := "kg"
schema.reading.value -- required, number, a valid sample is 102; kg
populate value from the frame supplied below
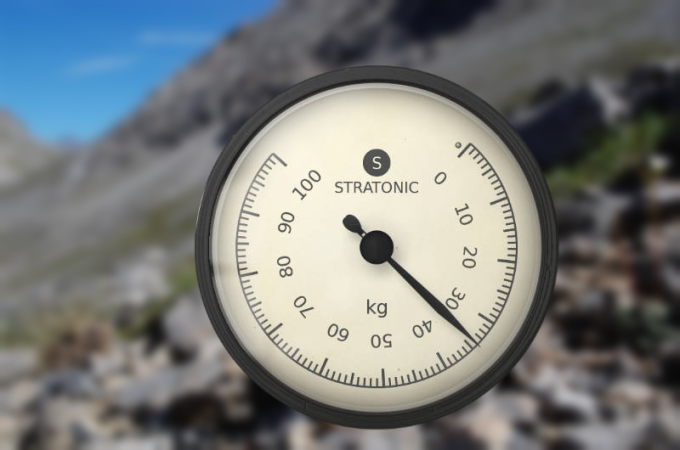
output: 34; kg
